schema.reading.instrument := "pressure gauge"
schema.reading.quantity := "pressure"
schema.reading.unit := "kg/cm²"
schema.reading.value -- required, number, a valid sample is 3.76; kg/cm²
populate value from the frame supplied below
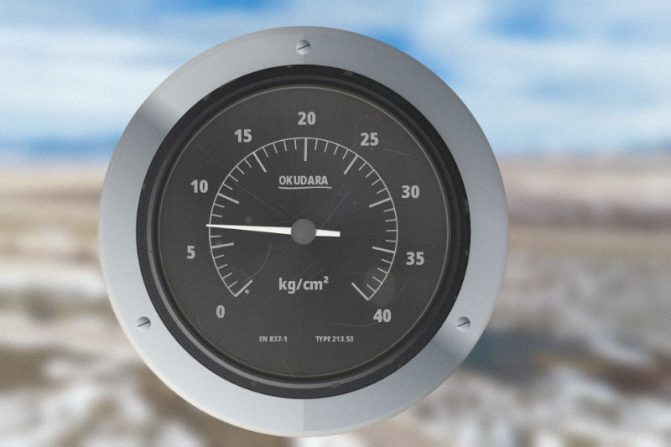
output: 7; kg/cm²
